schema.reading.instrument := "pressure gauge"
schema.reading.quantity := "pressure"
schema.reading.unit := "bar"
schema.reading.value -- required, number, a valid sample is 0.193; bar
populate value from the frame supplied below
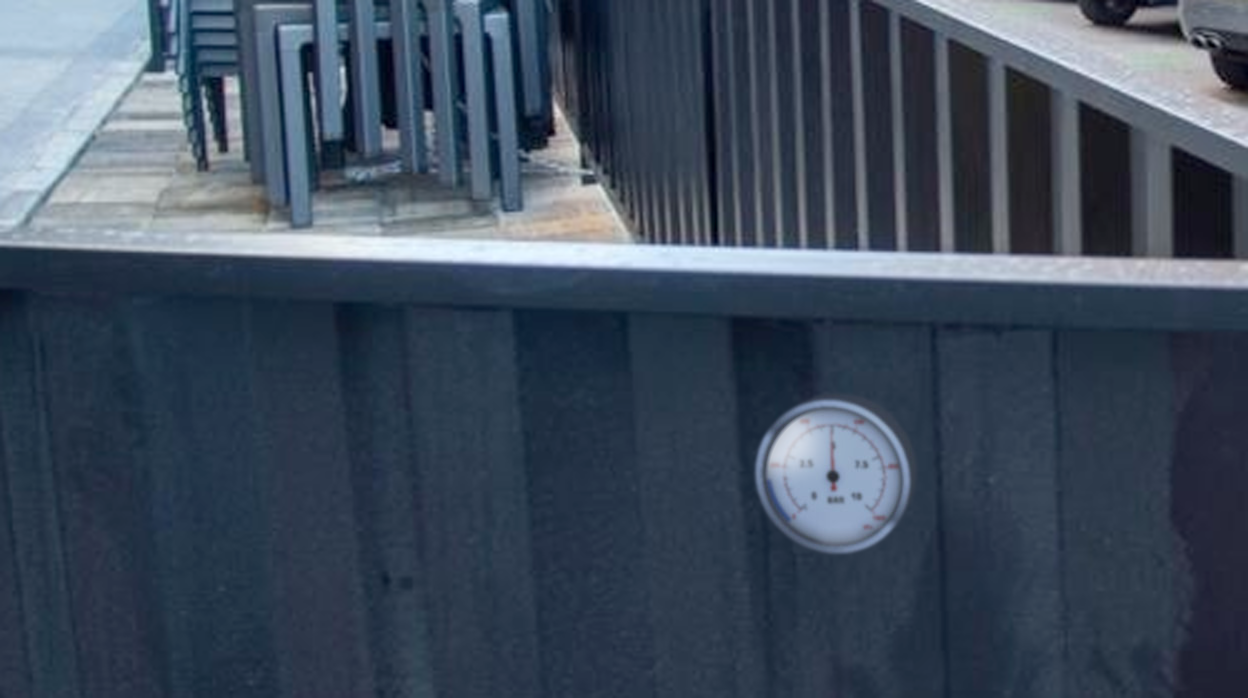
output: 5; bar
